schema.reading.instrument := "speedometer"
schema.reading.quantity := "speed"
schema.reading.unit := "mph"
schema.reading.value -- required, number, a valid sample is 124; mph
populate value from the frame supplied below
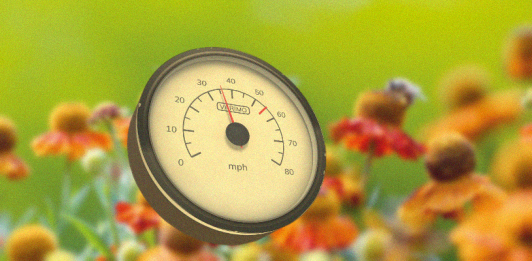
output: 35; mph
